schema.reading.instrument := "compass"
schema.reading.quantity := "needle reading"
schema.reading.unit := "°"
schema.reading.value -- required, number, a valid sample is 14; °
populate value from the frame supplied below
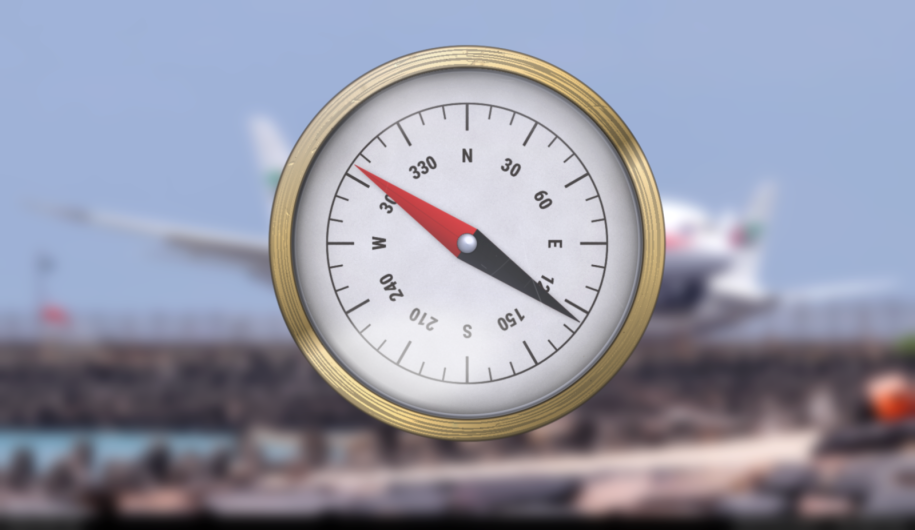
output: 305; °
